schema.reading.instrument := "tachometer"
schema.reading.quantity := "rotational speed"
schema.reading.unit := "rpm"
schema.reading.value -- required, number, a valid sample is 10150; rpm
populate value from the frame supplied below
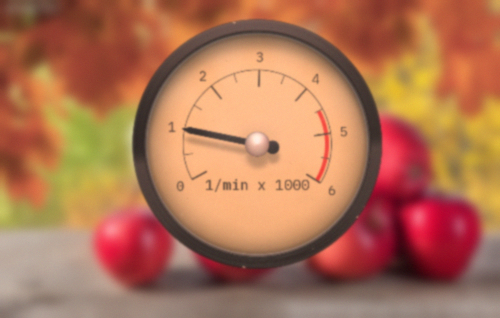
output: 1000; rpm
